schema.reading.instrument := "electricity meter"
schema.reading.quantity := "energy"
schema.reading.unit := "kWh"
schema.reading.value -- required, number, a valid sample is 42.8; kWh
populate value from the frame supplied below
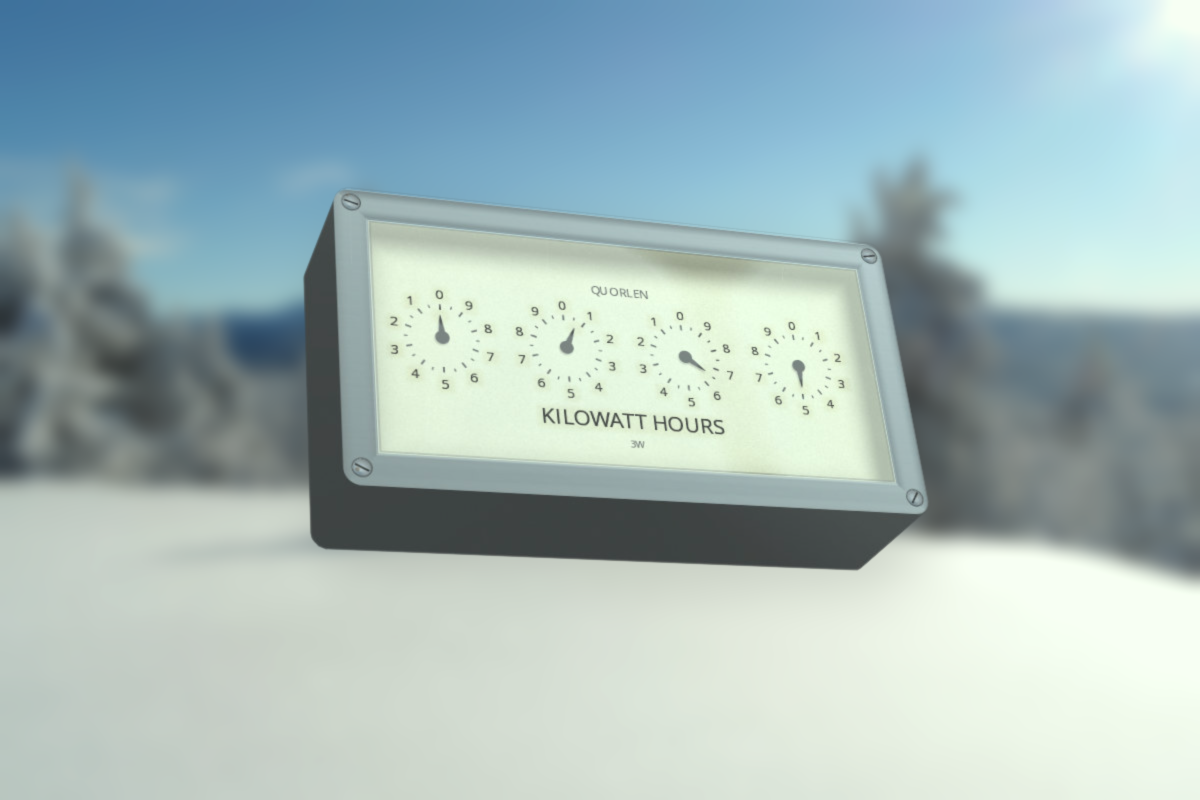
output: 65; kWh
